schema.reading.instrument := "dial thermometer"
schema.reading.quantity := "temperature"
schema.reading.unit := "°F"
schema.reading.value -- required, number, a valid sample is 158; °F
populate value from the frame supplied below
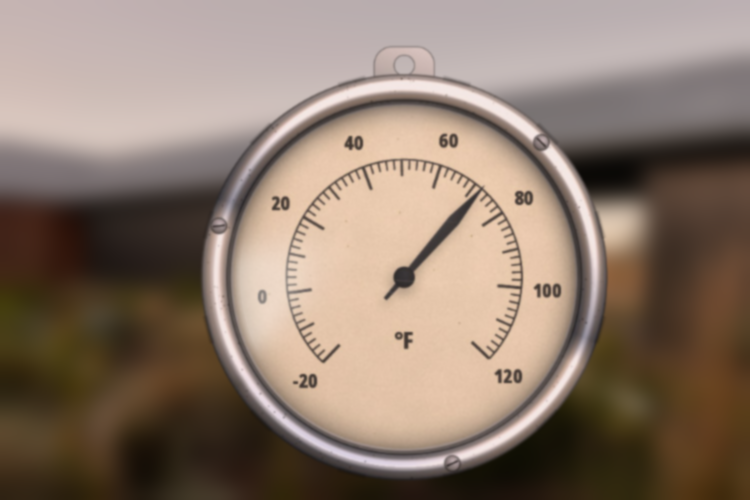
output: 72; °F
